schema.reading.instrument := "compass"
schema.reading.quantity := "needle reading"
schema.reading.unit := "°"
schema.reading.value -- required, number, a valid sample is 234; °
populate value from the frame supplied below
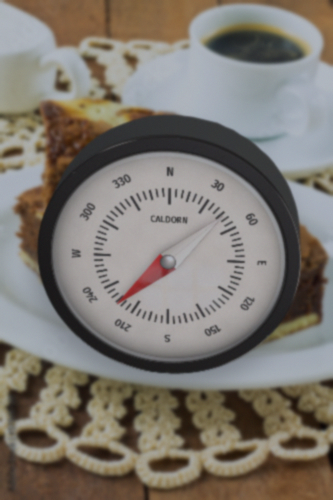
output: 225; °
